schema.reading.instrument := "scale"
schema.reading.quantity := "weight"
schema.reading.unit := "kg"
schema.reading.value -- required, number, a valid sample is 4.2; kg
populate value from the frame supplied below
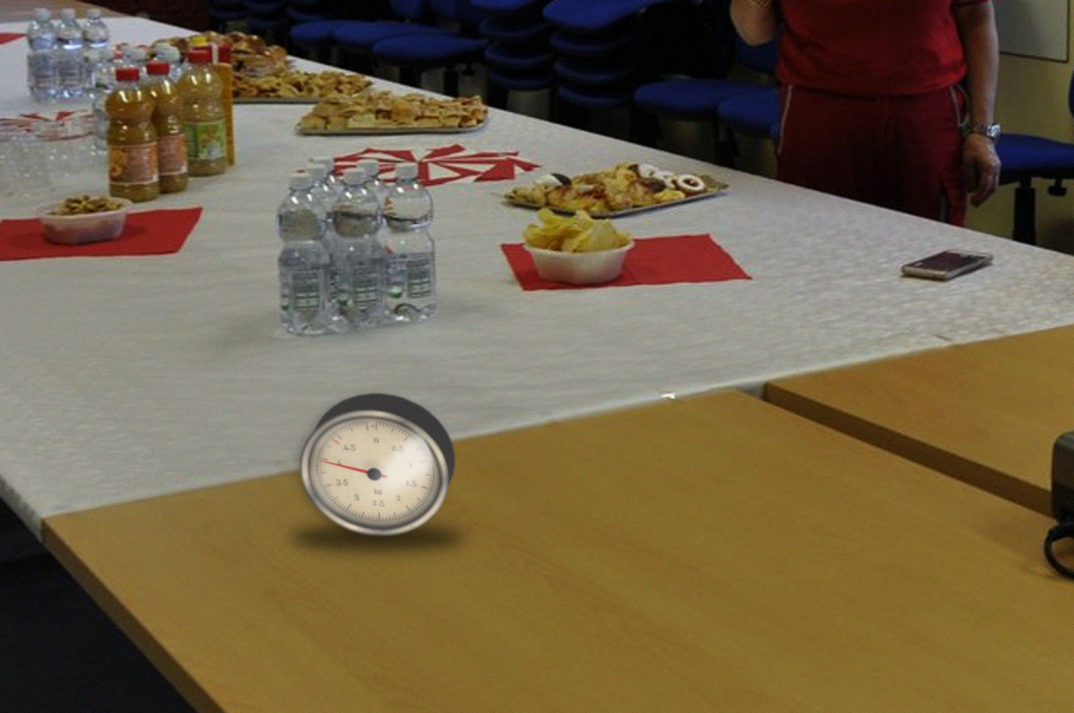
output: 4; kg
